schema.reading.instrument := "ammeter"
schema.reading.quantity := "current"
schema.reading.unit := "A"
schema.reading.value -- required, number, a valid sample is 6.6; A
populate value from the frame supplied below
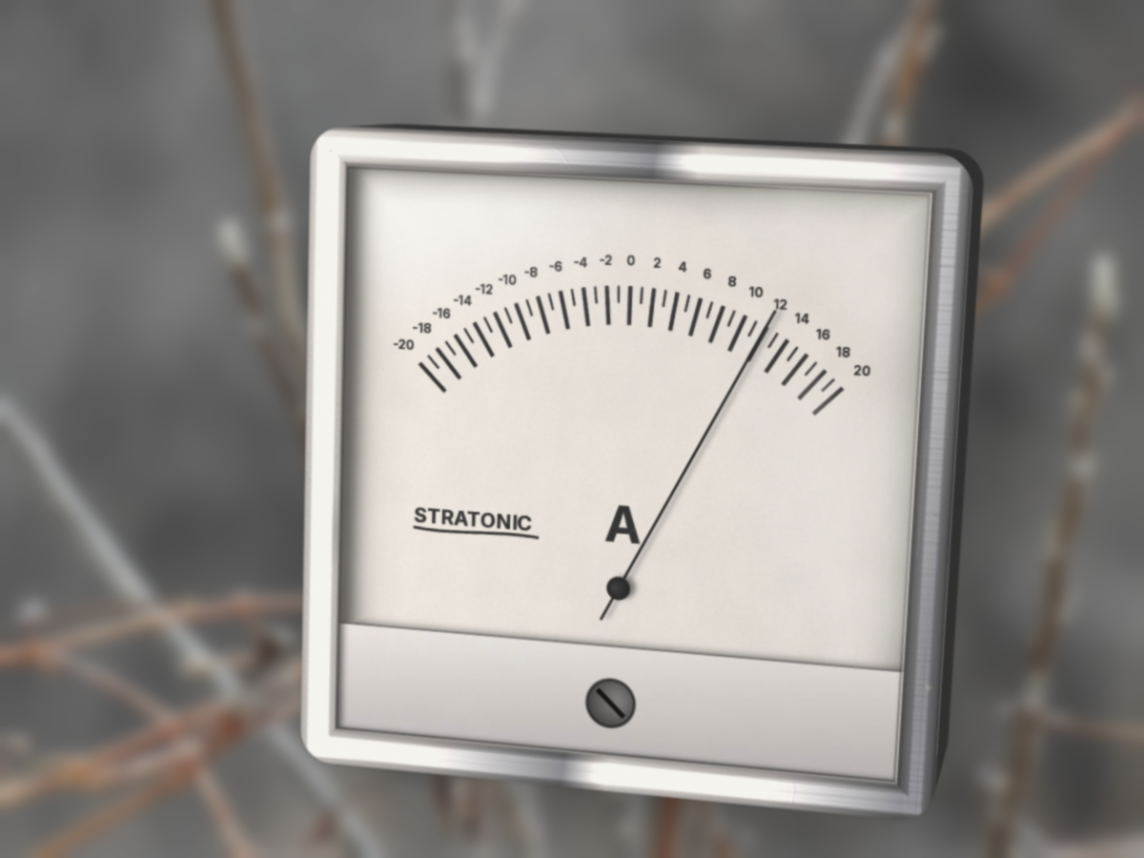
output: 12; A
